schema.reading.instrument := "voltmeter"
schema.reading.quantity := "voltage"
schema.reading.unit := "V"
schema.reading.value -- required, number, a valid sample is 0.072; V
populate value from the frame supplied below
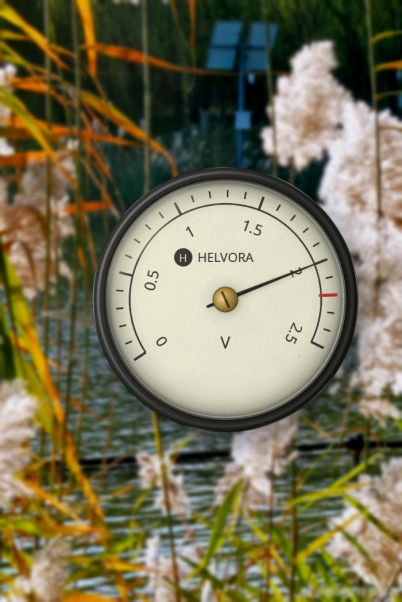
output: 2; V
